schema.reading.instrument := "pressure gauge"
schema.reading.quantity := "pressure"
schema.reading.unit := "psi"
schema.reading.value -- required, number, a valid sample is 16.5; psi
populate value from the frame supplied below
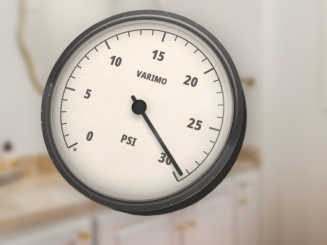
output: 29.5; psi
